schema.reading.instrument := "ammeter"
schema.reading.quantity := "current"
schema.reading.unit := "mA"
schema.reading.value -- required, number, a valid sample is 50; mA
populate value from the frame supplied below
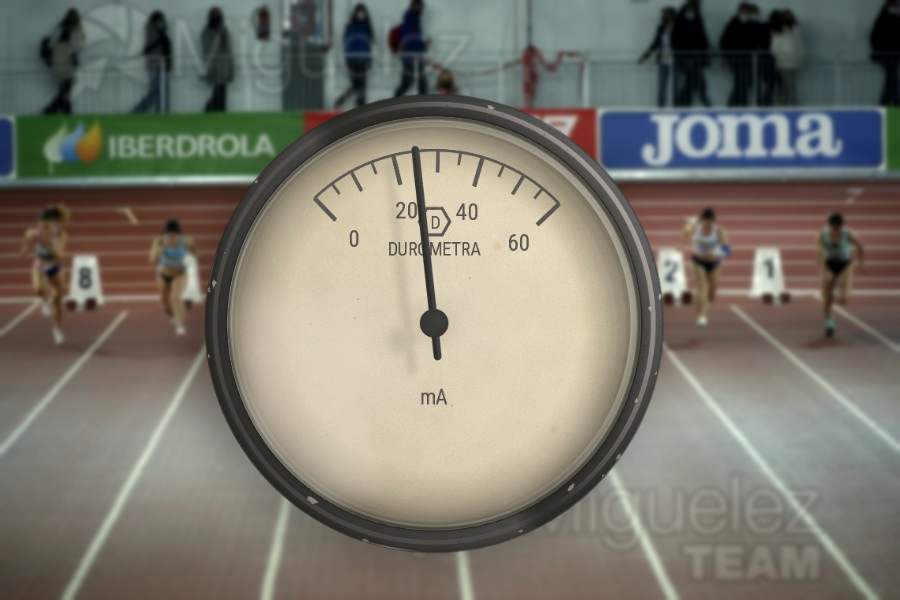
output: 25; mA
